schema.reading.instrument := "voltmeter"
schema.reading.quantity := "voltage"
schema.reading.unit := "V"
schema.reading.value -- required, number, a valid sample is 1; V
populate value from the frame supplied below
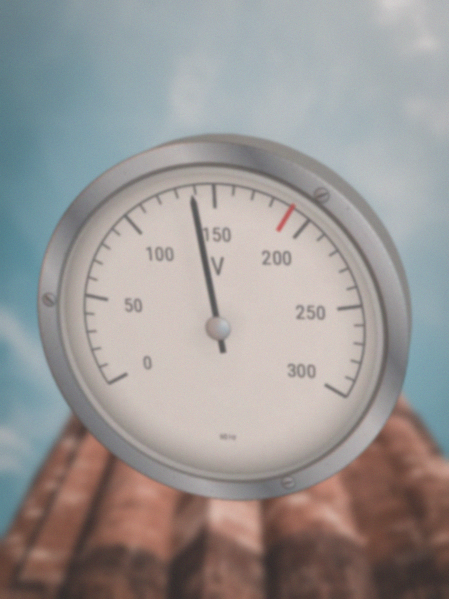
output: 140; V
